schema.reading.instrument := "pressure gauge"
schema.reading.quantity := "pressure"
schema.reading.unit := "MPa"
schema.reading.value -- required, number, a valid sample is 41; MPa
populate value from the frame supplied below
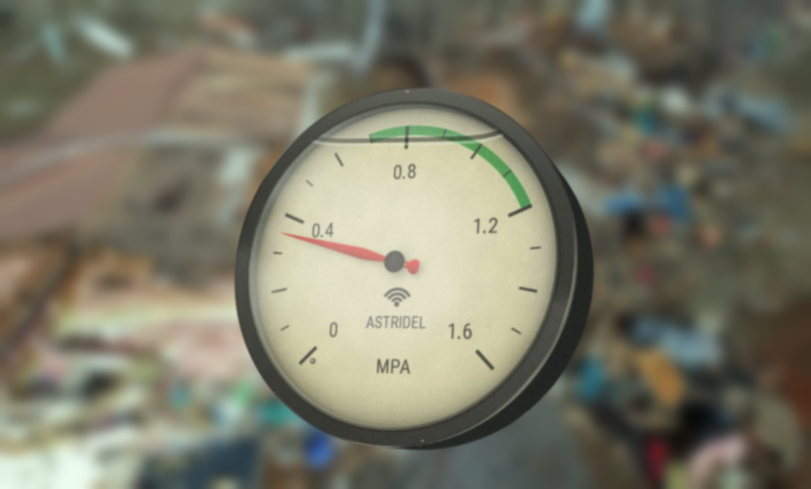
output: 0.35; MPa
